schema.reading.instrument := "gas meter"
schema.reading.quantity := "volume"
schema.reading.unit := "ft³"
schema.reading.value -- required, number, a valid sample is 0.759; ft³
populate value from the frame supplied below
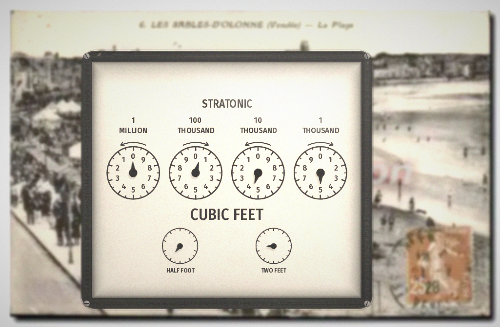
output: 4500; ft³
